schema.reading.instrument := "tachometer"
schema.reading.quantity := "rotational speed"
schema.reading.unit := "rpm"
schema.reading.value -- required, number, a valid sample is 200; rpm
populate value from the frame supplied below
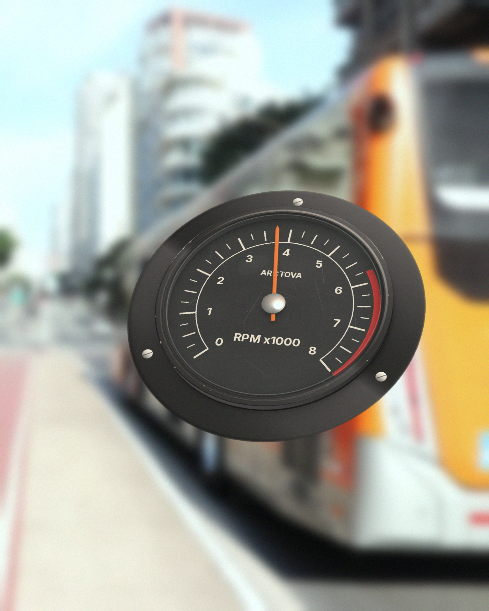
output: 3750; rpm
